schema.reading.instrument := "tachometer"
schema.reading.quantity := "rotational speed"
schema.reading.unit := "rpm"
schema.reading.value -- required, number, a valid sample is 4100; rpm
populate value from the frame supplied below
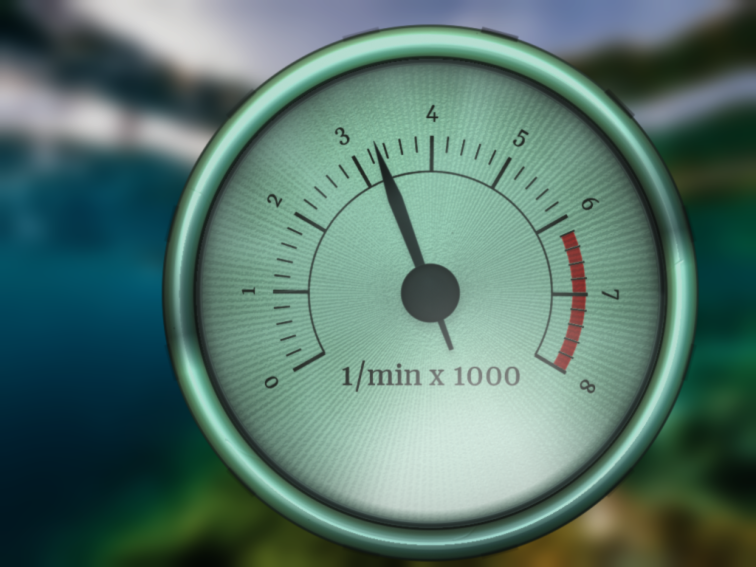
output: 3300; rpm
